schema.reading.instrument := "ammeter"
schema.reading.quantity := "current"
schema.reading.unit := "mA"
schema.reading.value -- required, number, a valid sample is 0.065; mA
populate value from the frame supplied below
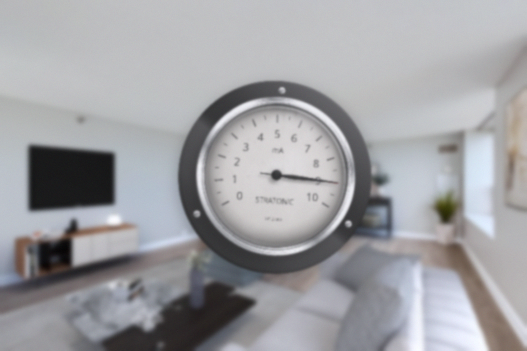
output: 9; mA
